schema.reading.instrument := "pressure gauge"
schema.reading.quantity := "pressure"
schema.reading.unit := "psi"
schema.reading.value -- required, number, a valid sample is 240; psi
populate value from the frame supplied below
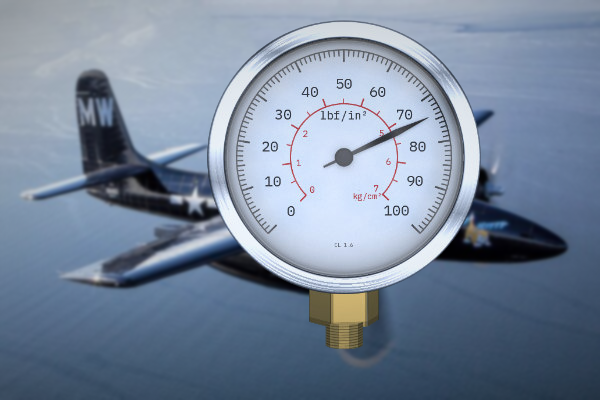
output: 74; psi
